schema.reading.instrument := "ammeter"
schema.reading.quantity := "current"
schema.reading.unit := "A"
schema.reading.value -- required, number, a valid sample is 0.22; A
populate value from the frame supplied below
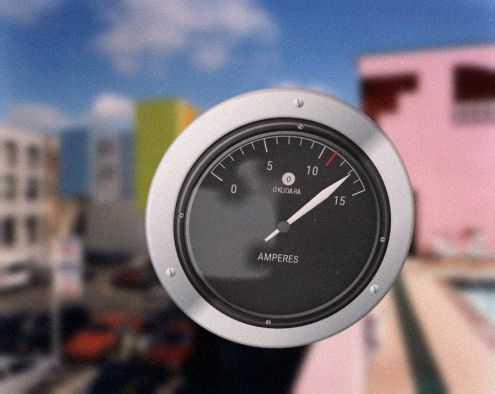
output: 13; A
